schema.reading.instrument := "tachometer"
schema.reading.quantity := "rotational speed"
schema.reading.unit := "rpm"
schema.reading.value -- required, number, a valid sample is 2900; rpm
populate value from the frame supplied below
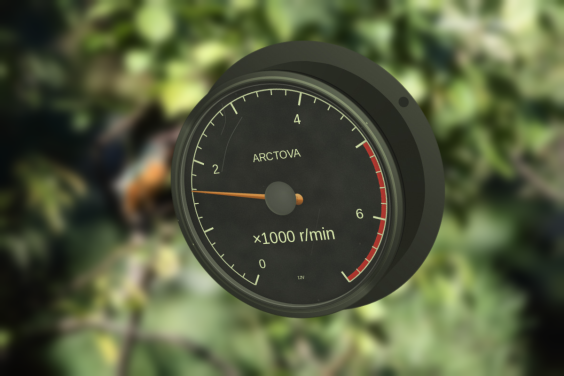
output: 1600; rpm
